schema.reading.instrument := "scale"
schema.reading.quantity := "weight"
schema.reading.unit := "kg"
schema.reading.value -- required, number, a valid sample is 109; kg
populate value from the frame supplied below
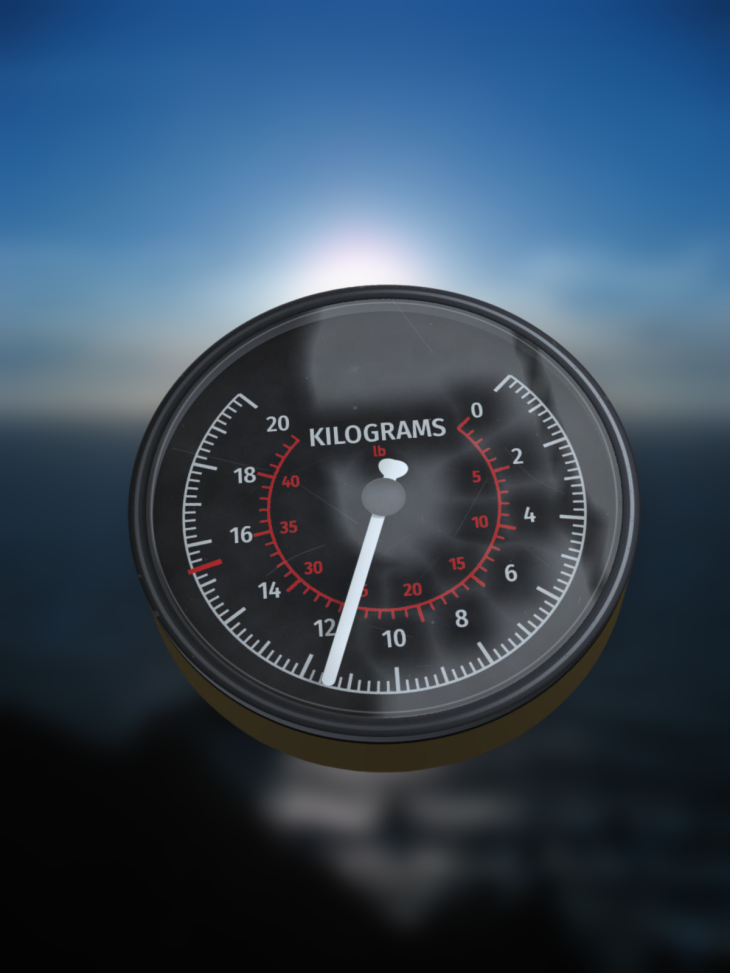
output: 11.4; kg
